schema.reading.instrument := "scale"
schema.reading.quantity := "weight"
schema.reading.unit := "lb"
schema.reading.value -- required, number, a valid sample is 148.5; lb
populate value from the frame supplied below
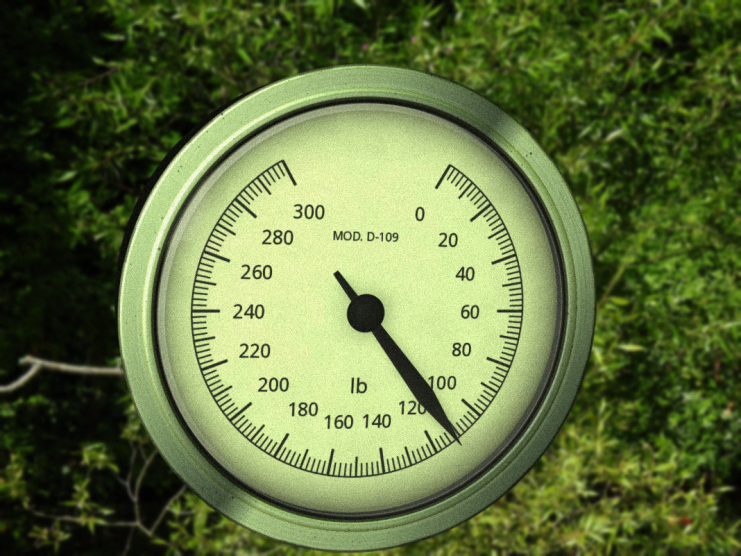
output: 112; lb
